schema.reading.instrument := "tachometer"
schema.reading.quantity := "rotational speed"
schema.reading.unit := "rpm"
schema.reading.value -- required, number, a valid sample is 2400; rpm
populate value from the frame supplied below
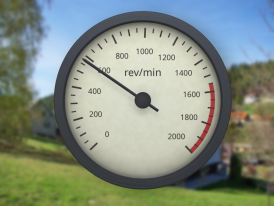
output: 575; rpm
